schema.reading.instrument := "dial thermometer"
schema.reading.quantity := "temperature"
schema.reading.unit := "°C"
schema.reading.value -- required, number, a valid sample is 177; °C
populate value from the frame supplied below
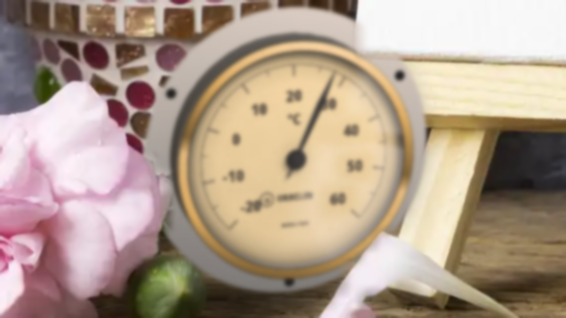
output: 27.5; °C
